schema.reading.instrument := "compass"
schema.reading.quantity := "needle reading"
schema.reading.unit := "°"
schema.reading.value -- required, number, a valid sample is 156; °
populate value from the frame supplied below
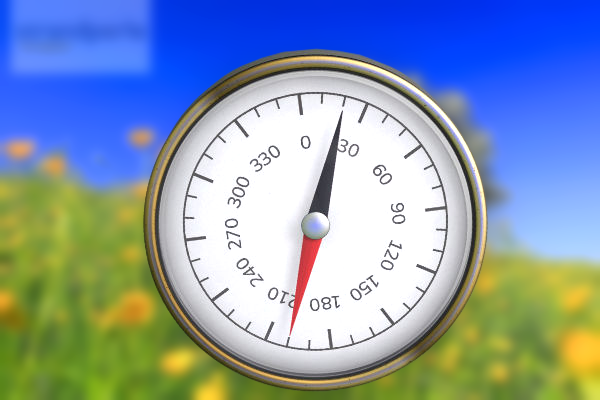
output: 200; °
